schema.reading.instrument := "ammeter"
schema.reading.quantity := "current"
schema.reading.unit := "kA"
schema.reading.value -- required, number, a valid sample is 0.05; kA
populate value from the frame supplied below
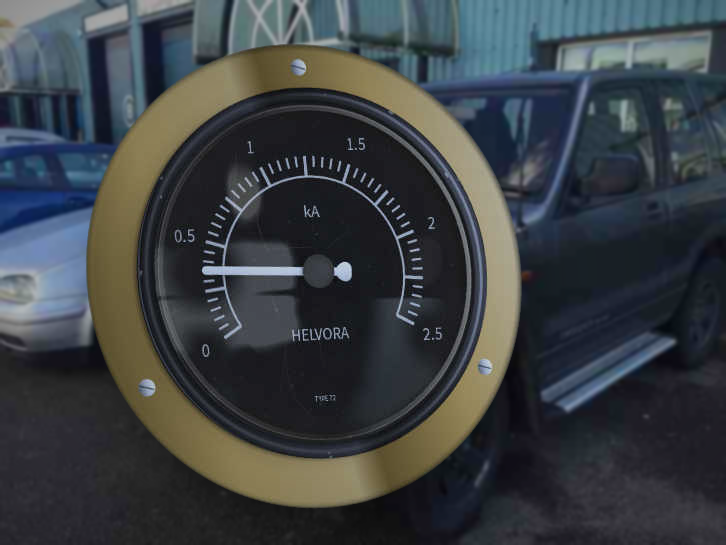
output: 0.35; kA
